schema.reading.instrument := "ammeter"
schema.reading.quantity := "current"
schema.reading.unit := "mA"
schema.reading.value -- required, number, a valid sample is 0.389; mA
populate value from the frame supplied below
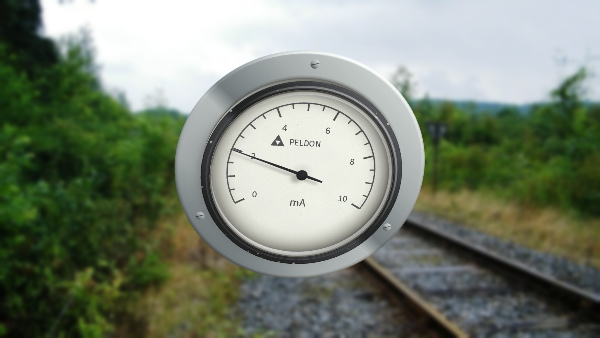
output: 2; mA
